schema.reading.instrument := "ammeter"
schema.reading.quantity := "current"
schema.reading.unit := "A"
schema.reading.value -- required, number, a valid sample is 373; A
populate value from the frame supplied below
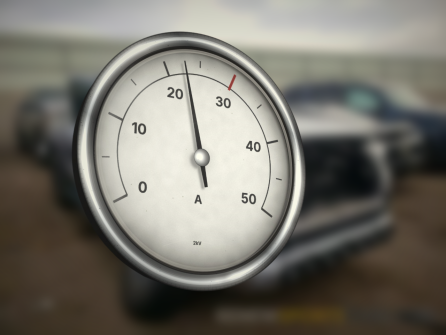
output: 22.5; A
